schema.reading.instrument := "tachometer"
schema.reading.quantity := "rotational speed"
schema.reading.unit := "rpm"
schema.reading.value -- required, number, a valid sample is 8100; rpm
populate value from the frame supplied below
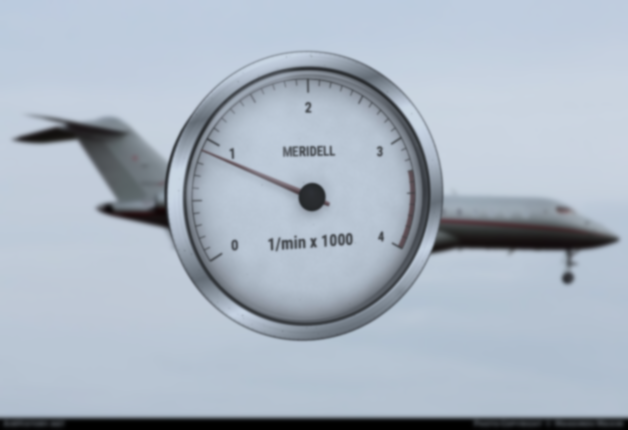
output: 900; rpm
